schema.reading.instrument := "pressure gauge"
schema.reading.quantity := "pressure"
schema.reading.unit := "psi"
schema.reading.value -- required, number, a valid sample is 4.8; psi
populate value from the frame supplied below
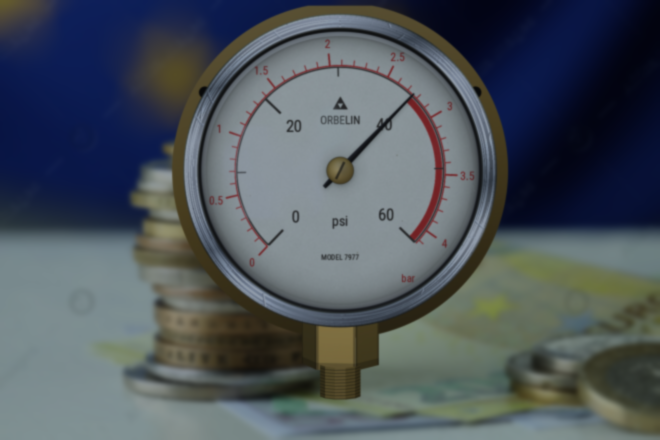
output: 40; psi
